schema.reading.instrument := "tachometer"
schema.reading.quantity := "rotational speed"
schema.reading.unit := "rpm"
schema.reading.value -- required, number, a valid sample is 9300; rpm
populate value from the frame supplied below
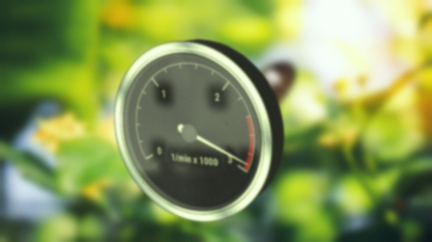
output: 2900; rpm
